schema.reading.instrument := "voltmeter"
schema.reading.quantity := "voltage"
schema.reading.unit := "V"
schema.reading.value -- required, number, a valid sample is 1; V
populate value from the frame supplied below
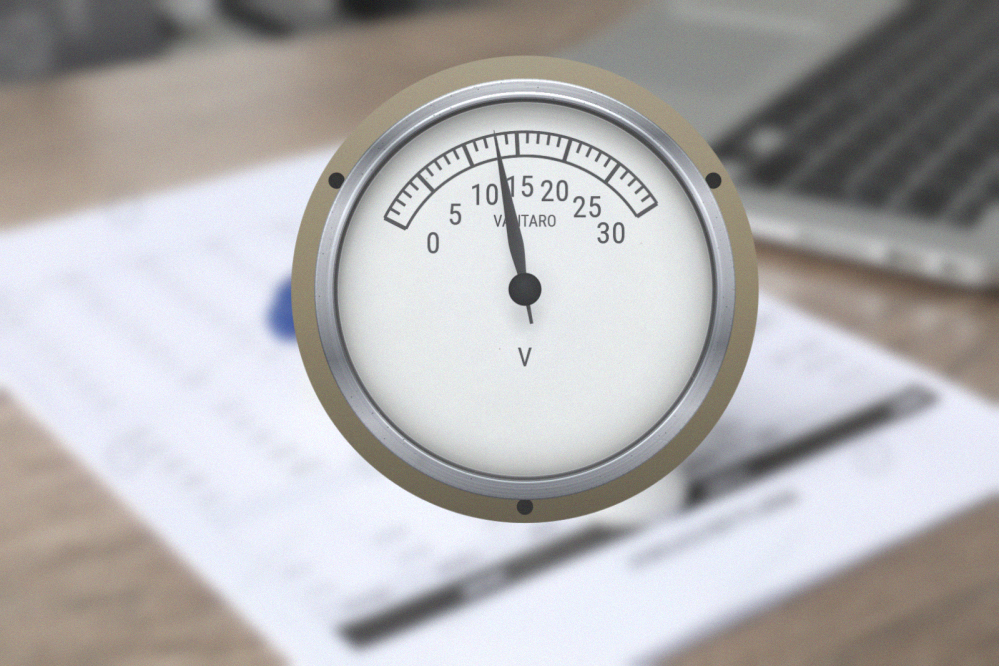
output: 13; V
